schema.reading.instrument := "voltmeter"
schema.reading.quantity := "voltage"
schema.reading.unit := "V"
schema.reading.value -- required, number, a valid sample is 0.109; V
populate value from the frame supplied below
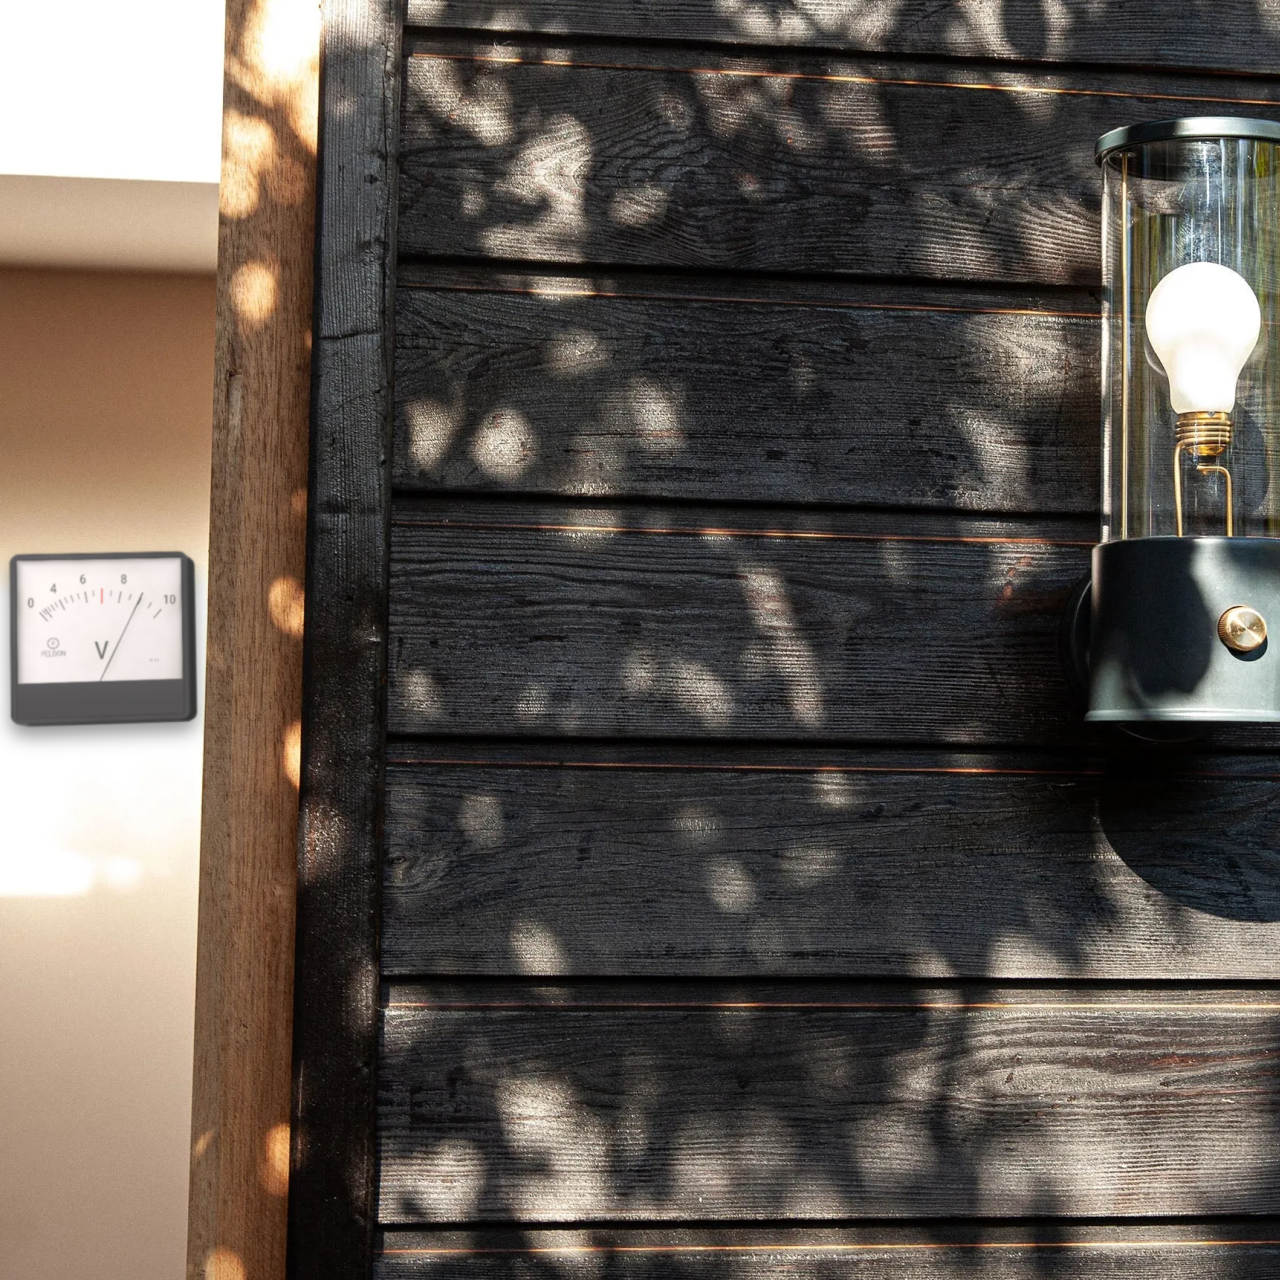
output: 9; V
